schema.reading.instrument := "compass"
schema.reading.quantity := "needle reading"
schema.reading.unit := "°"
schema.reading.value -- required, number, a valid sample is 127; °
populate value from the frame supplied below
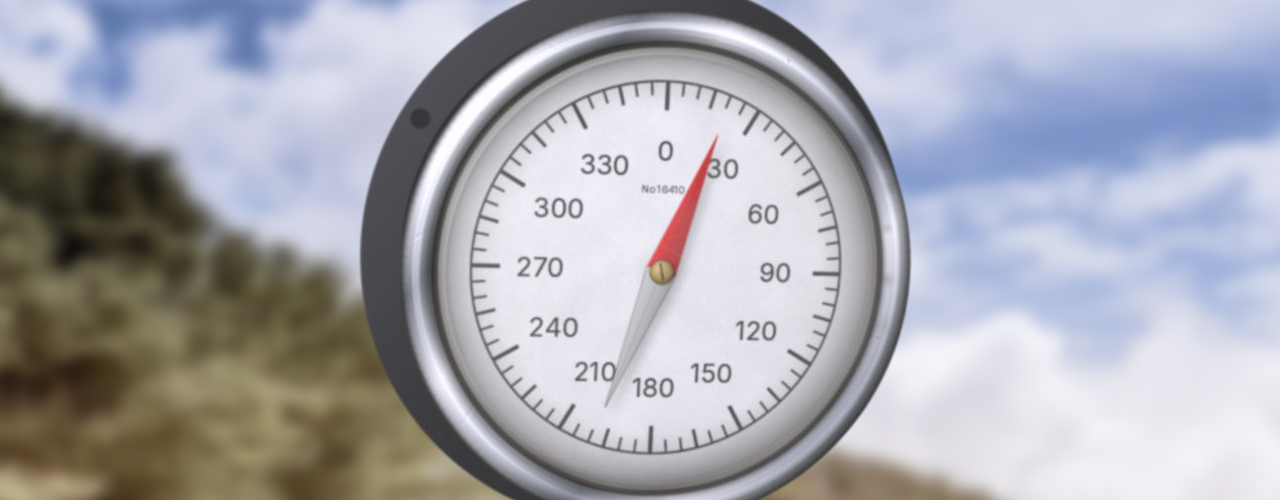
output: 20; °
